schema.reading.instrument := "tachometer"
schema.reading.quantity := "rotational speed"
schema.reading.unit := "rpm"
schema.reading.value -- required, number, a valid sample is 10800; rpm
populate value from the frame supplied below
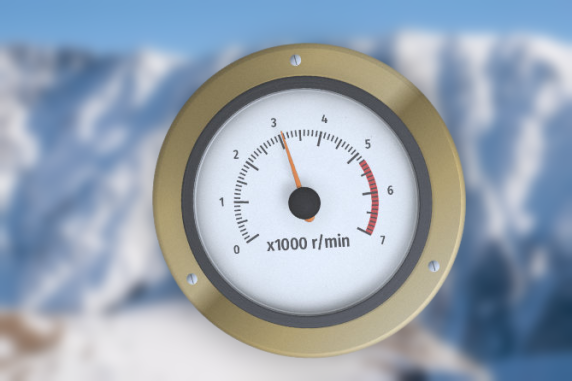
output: 3100; rpm
